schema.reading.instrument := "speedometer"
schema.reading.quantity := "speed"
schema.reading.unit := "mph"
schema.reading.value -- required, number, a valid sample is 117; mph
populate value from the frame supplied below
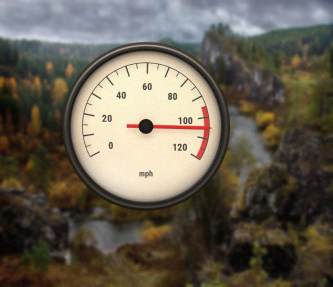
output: 105; mph
